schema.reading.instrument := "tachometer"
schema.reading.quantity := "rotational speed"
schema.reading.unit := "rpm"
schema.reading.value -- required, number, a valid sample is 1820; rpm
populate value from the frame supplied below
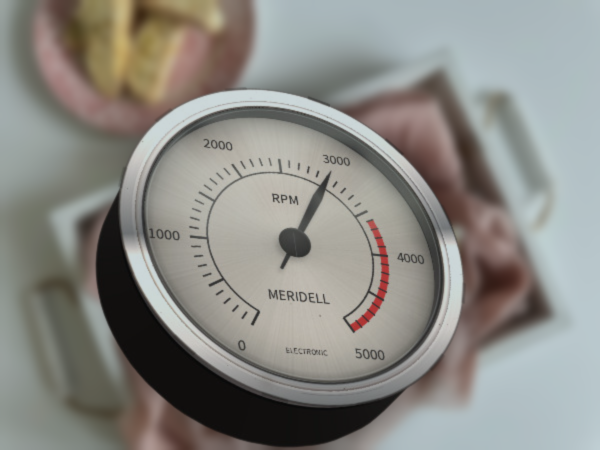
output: 3000; rpm
